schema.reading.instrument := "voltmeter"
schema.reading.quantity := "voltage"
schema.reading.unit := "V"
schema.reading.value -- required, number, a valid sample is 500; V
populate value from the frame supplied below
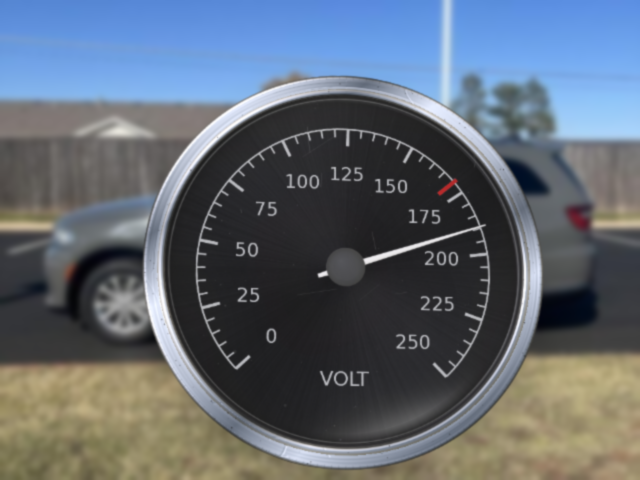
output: 190; V
